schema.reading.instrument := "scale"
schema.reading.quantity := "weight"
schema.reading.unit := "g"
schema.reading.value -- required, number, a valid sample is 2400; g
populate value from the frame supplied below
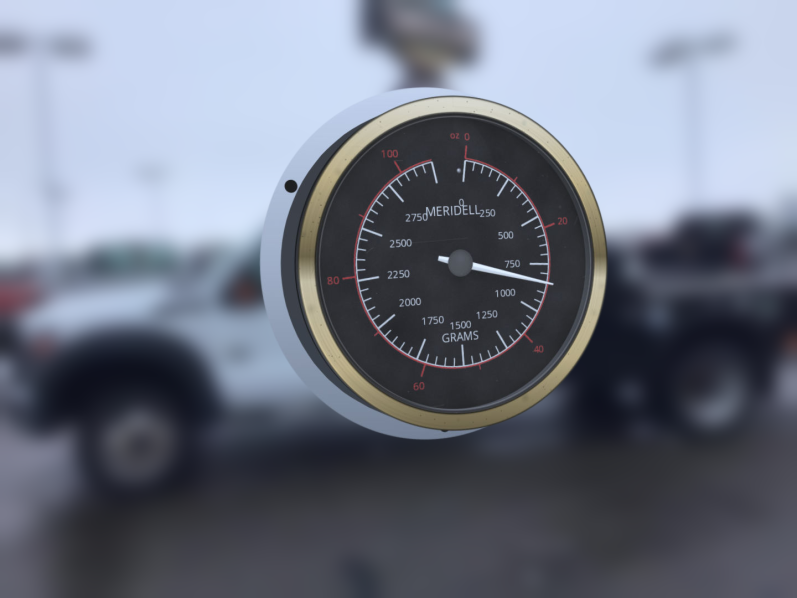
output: 850; g
